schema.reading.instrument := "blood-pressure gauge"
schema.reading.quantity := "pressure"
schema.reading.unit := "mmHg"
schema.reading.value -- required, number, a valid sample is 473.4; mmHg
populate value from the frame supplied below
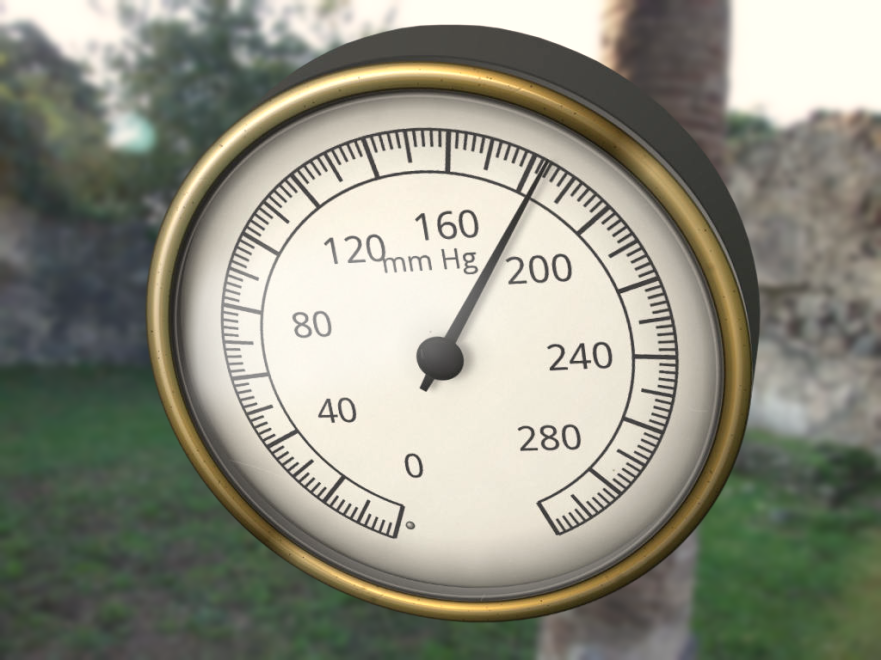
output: 183; mmHg
